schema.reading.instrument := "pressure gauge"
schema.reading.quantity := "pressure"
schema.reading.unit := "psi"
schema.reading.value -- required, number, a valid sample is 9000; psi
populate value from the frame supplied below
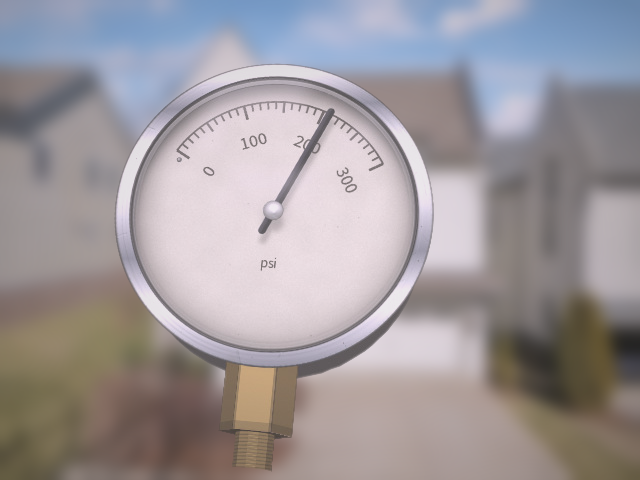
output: 210; psi
